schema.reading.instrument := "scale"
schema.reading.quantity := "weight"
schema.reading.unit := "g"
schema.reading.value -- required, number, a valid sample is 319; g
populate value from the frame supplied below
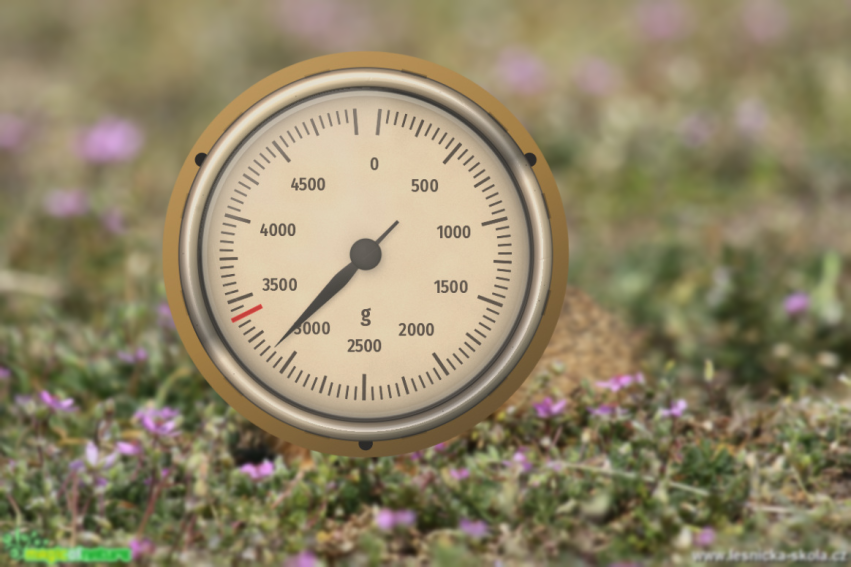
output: 3125; g
